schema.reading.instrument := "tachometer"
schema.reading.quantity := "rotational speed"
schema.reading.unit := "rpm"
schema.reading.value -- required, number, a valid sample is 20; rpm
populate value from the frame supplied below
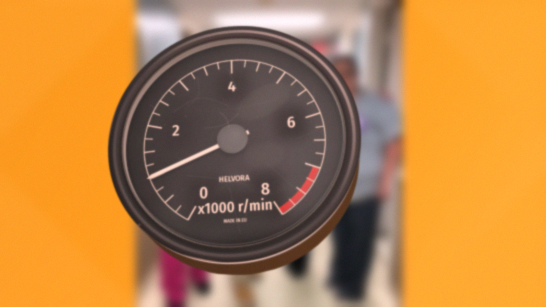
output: 1000; rpm
